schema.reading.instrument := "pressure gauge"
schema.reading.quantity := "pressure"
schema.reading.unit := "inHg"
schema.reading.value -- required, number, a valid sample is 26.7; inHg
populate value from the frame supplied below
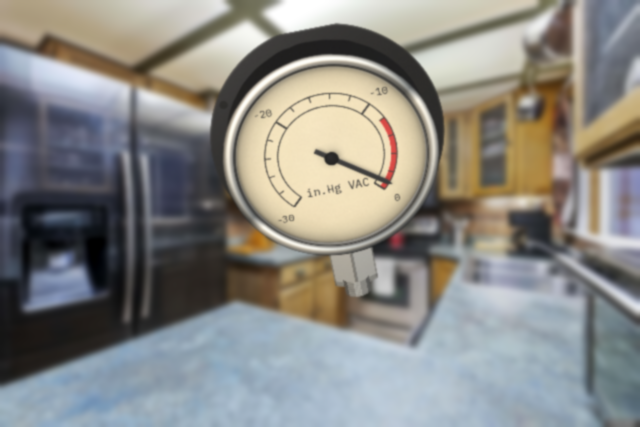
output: -1; inHg
